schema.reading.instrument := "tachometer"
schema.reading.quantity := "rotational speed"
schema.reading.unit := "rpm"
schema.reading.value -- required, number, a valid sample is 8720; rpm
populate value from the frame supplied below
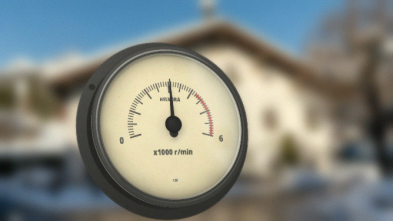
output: 3000; rpm
